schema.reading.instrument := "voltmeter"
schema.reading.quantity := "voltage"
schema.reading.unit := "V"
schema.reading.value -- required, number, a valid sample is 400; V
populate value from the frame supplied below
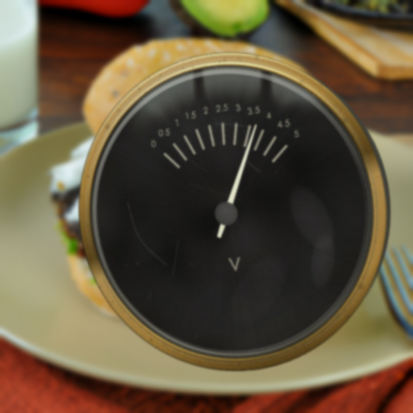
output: 3.75; V
